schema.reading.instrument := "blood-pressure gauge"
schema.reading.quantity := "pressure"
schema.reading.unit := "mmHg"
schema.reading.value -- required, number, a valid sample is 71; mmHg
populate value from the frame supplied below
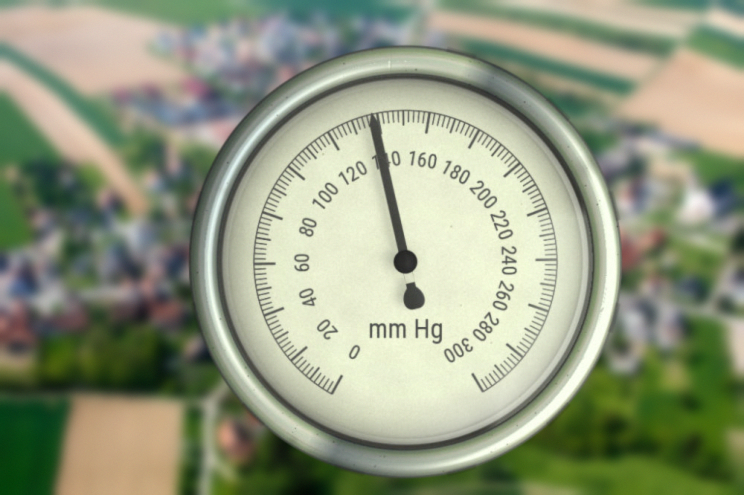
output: 138; mmHg
